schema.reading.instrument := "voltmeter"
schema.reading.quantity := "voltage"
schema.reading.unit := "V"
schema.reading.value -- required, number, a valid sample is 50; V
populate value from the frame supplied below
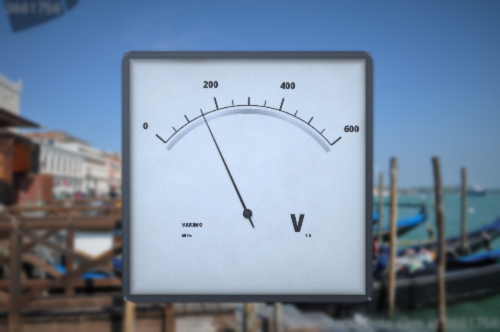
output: 150; V
